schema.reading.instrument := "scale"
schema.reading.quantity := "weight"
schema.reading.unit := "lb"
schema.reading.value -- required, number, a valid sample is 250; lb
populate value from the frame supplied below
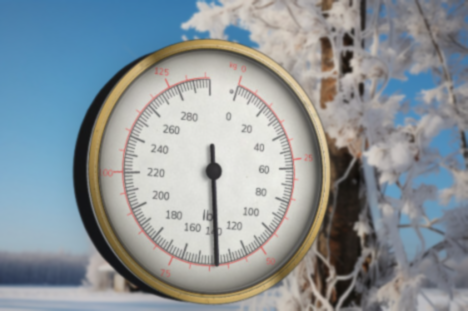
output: 140; lb
